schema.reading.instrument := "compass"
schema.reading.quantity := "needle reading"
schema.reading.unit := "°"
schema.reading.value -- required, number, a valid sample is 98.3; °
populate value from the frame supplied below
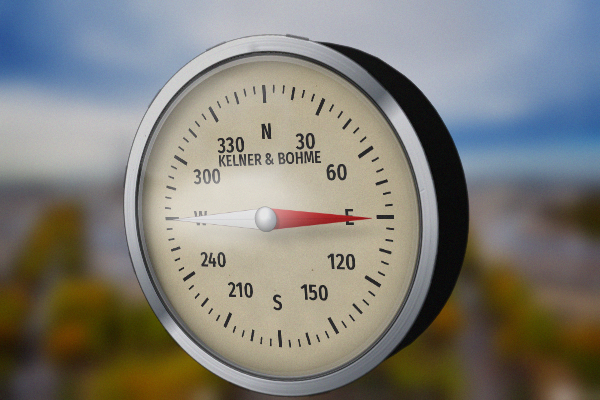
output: 90; °
